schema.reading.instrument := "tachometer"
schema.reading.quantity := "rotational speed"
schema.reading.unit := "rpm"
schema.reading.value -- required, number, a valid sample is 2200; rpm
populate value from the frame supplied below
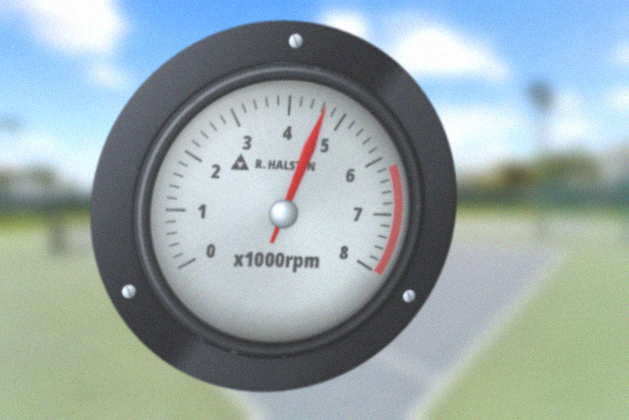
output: 4600; rpm
